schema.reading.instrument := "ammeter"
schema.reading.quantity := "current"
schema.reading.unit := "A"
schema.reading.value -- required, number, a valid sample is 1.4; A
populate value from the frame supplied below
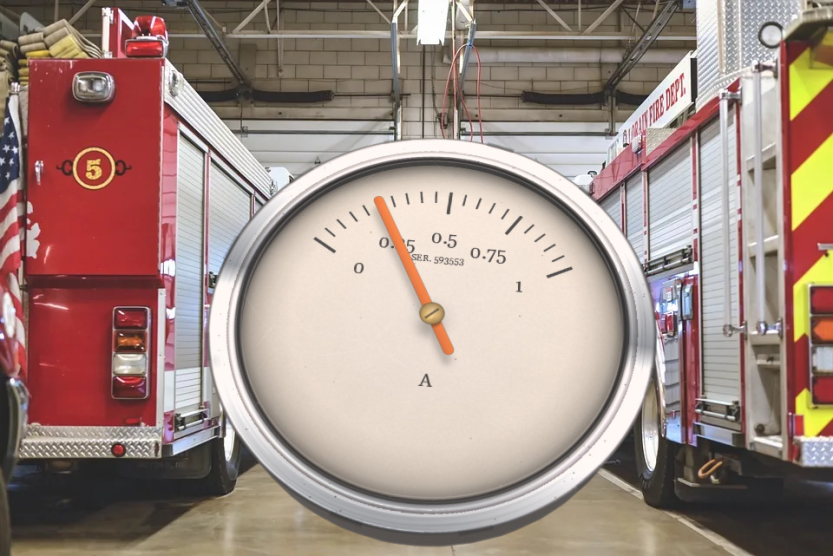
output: 0.25; A
